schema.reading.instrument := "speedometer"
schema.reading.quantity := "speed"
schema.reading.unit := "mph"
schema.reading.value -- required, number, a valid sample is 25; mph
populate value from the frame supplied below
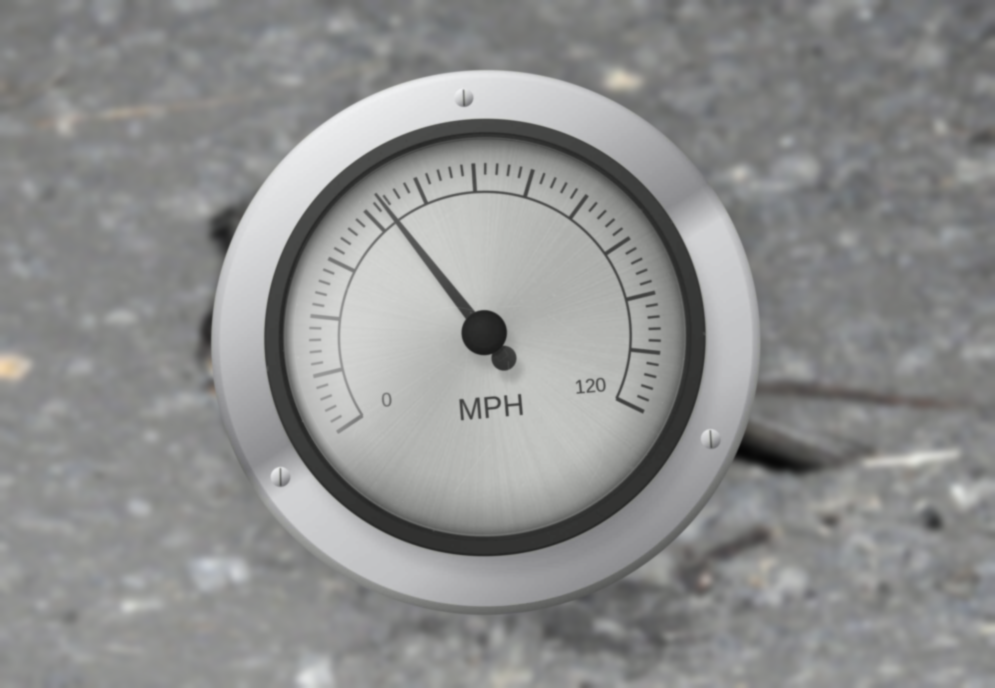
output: 43; mph
